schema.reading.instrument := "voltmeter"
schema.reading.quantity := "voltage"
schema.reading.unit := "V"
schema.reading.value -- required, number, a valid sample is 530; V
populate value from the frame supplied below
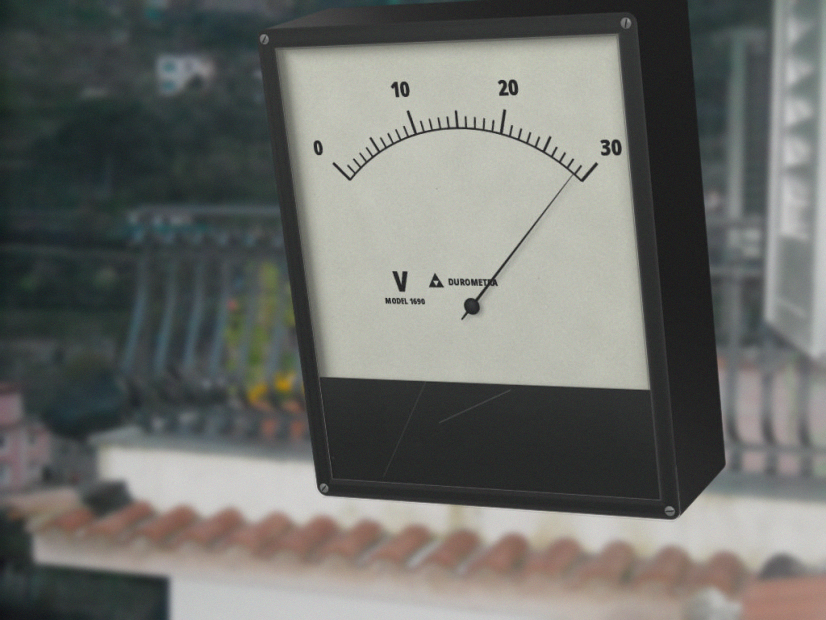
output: 29; V
